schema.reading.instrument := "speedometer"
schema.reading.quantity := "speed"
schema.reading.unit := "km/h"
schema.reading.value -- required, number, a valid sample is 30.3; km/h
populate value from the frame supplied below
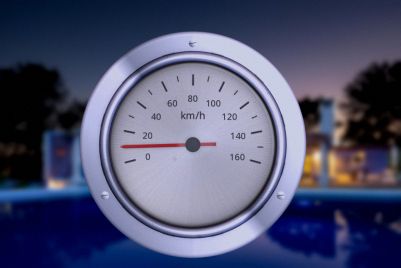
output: 10; km/h
